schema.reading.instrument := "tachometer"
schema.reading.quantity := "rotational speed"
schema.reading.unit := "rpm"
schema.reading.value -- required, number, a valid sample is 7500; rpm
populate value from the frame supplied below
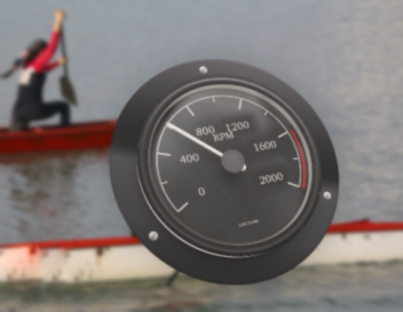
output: 600; rpm
